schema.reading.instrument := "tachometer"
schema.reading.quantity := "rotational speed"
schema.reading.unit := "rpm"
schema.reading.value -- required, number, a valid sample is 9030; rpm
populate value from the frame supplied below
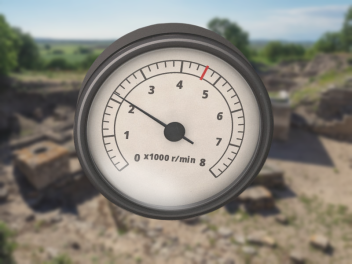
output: 2200; rpm
